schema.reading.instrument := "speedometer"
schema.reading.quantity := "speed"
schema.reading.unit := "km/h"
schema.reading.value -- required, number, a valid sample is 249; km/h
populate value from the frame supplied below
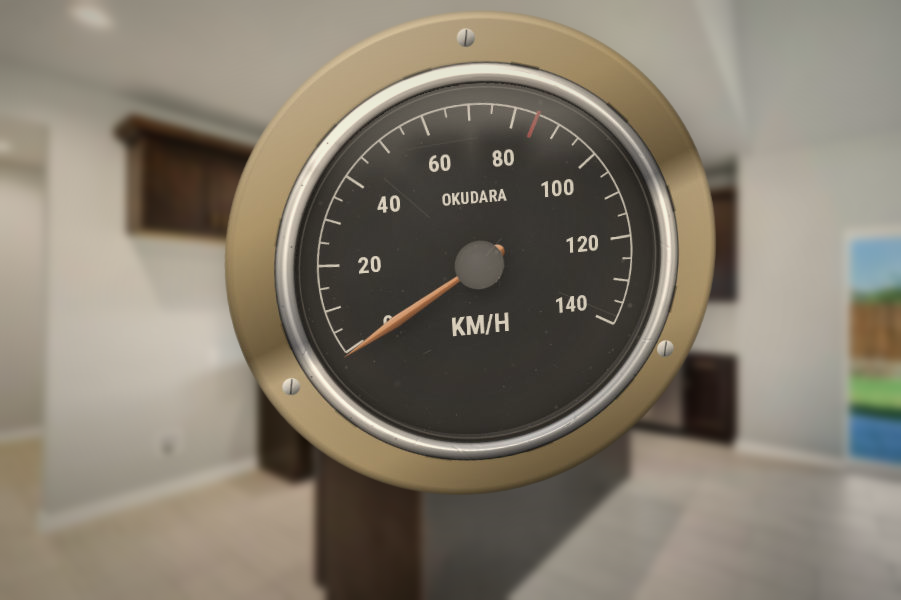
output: 0; km/h
